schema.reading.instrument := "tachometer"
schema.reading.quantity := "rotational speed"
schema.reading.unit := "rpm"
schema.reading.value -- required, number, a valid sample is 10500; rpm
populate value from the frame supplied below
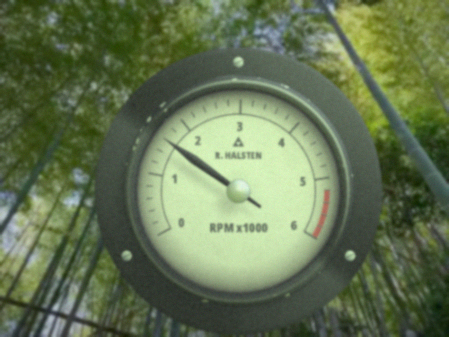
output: 1600; rpm
